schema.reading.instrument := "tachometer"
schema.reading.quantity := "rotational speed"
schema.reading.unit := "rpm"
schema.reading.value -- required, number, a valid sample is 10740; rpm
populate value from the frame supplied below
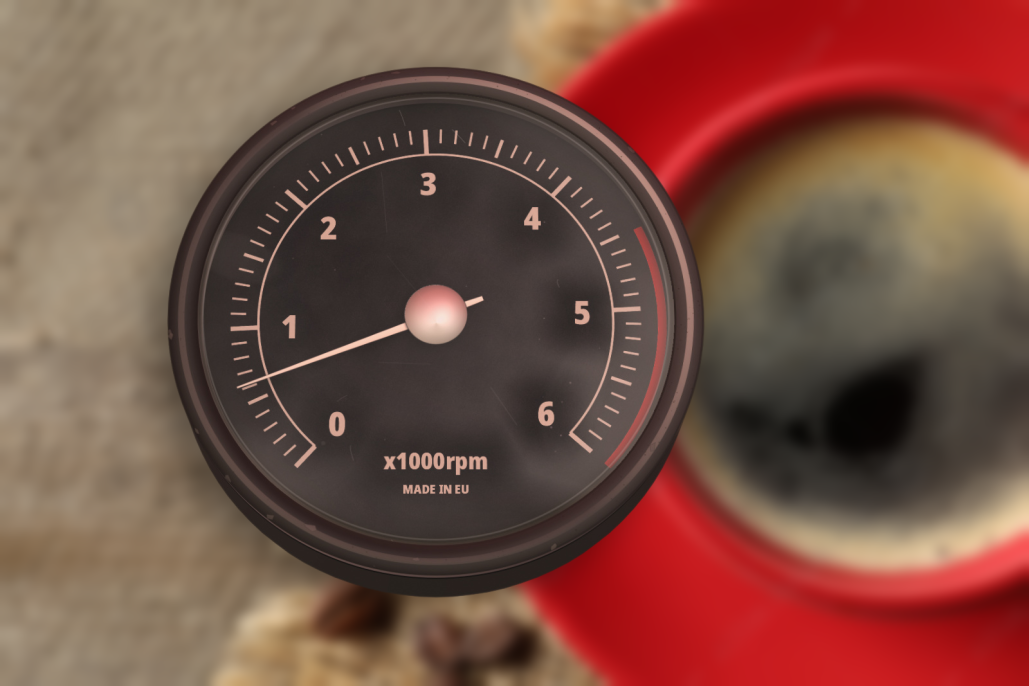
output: 600; rpm
